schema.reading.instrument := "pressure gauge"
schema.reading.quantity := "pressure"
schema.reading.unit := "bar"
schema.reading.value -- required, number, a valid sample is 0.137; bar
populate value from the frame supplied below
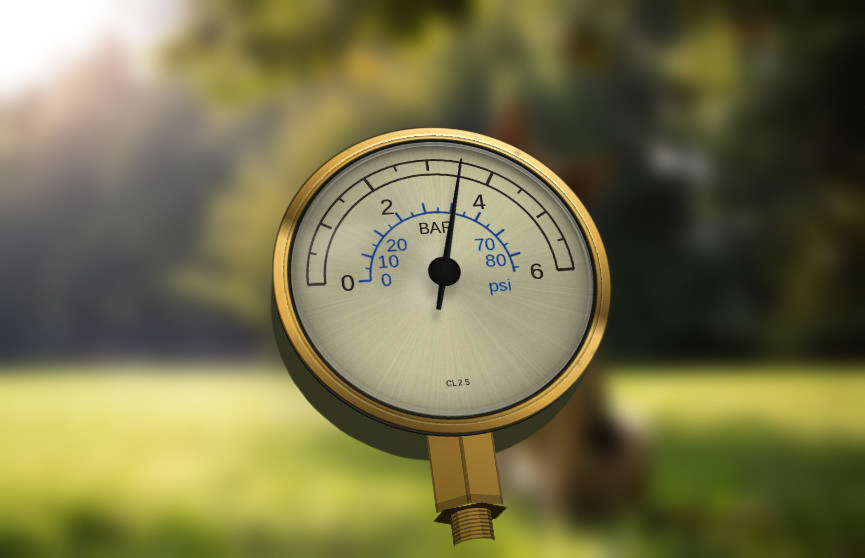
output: 3.5; bar
